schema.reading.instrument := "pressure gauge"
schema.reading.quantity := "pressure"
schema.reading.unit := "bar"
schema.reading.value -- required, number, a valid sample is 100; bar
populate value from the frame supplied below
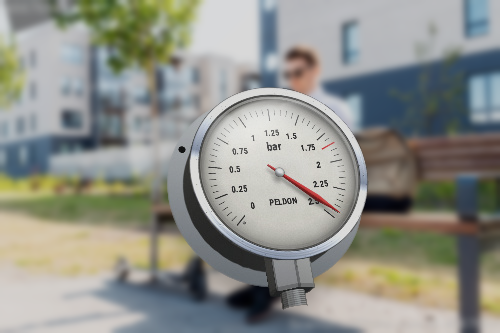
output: 2.45; bar
